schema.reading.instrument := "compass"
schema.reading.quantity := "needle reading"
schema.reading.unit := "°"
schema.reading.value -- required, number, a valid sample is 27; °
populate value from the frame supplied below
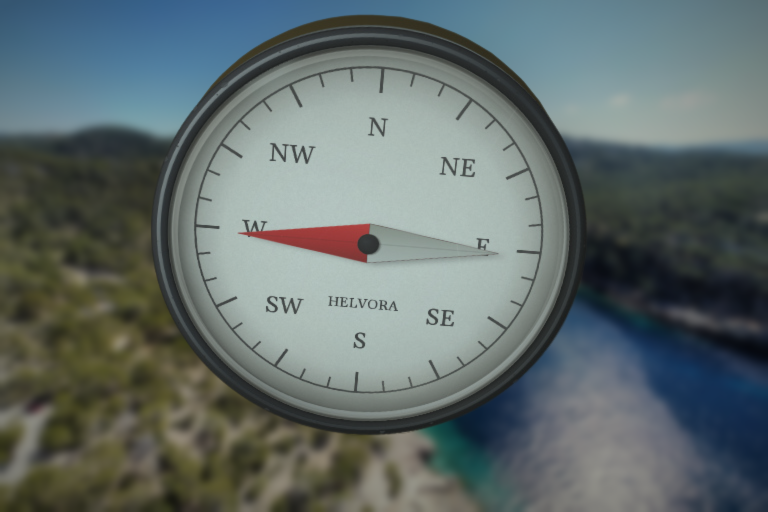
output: 270; °
